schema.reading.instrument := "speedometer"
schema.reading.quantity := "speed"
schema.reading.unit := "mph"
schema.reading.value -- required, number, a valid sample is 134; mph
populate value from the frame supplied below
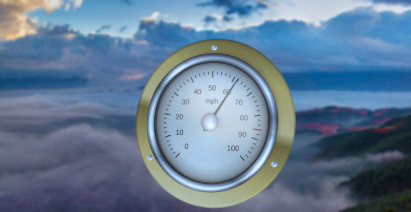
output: 62; mph
